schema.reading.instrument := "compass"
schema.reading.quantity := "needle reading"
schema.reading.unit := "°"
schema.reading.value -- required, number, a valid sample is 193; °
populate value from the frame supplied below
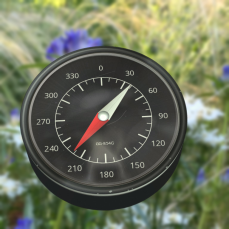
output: 220; °
